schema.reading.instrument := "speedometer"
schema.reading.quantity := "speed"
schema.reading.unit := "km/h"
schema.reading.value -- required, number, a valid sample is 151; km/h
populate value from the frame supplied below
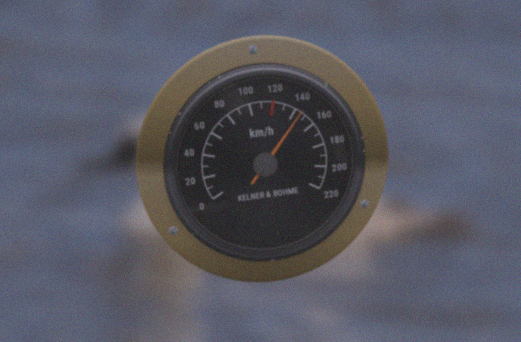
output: 145; km/h
